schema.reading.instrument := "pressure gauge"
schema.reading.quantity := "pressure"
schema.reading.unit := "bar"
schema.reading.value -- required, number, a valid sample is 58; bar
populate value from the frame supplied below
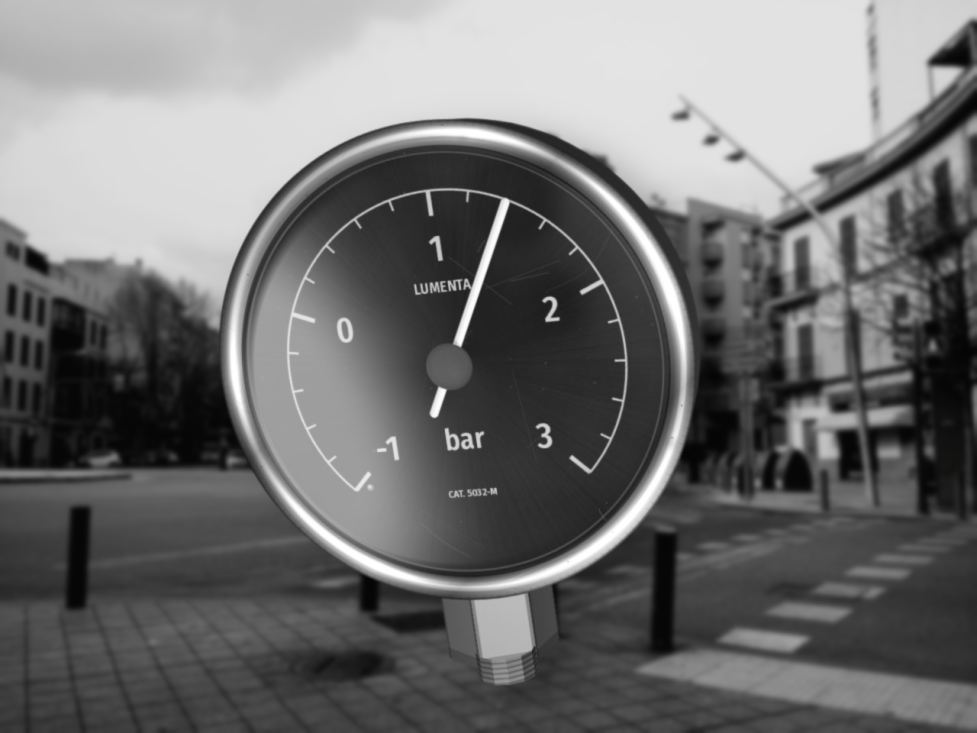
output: 1.4; bar
